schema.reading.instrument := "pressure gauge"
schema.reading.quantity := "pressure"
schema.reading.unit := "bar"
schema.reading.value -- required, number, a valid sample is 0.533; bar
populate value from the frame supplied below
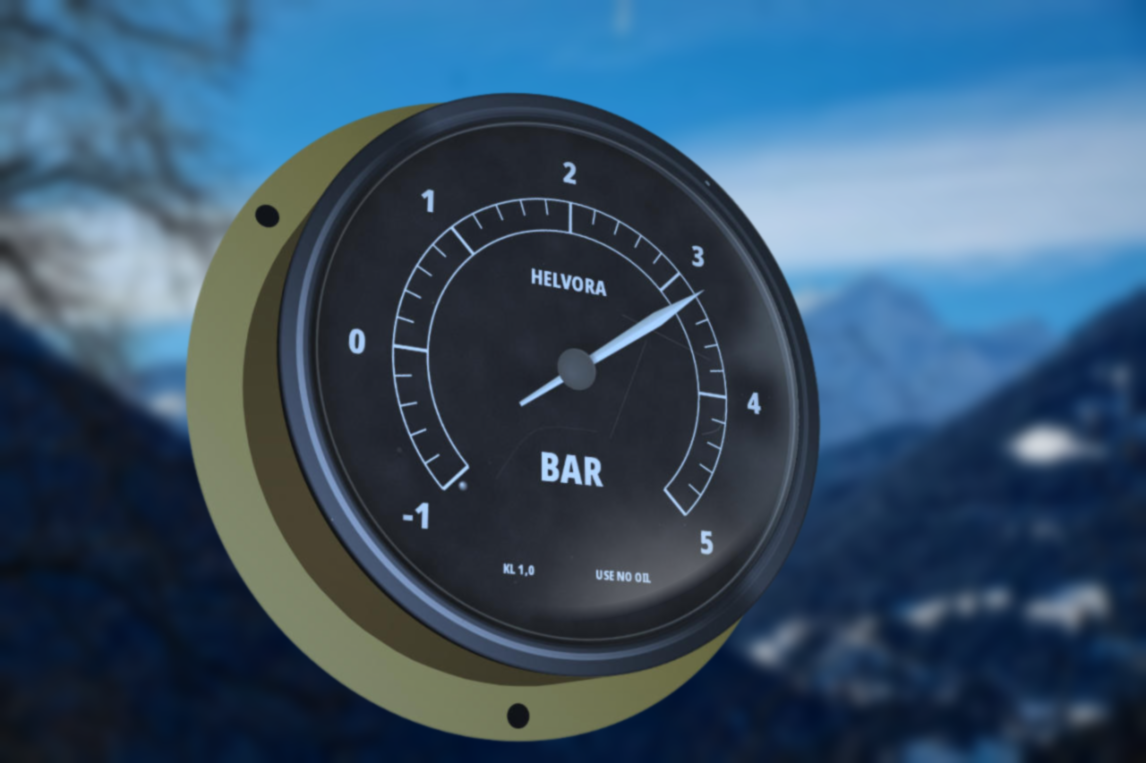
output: 3.2; bar
